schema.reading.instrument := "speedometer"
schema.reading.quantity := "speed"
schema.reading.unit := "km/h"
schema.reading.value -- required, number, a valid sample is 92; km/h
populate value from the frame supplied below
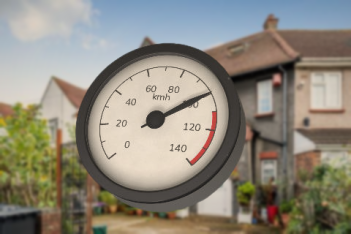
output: 100; km/h
